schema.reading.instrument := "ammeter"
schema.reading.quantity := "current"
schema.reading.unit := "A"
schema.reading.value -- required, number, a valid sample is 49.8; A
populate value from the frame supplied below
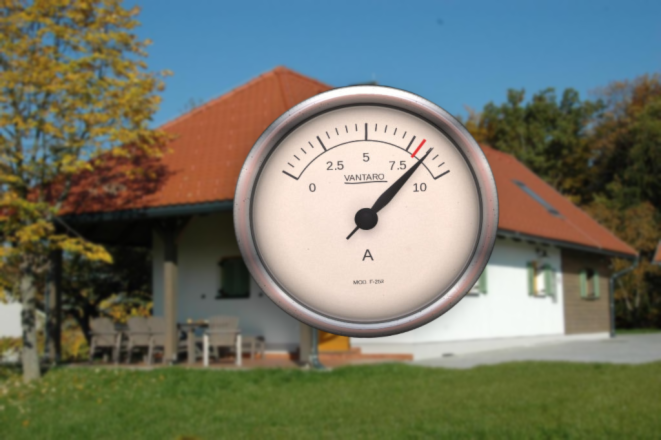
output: 8.5; A
